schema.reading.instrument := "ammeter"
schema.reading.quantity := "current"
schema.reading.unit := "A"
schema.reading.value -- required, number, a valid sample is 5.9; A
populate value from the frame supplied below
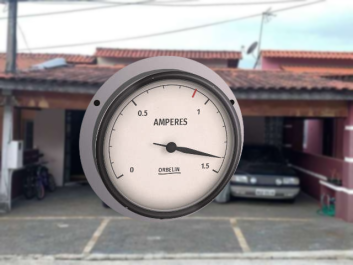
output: 1.4; A
